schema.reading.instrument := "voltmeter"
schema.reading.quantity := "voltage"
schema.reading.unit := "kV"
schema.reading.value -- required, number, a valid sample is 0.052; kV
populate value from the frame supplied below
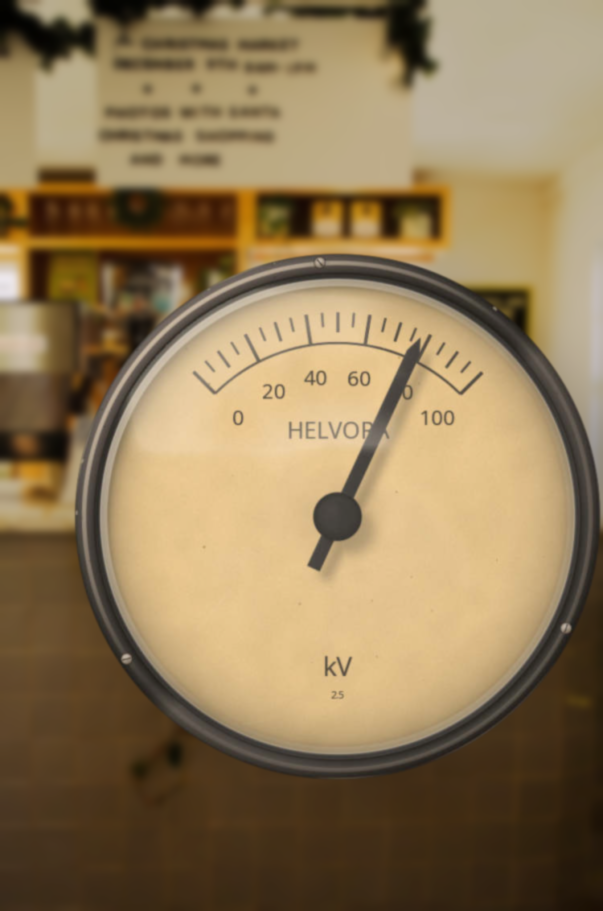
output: 77.5; kV
